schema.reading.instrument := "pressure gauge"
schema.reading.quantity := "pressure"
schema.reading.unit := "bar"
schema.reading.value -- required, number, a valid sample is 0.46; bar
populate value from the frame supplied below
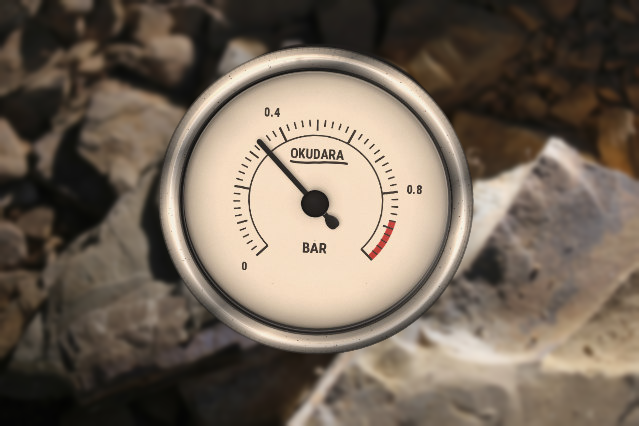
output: 0.34; bar
